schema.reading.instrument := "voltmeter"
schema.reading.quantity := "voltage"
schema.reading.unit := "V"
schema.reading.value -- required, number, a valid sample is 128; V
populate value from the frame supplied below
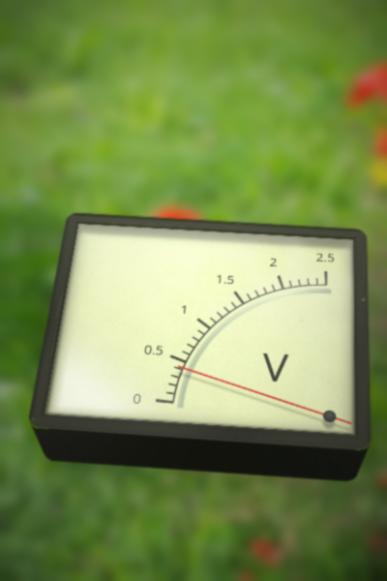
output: 0.4; V
